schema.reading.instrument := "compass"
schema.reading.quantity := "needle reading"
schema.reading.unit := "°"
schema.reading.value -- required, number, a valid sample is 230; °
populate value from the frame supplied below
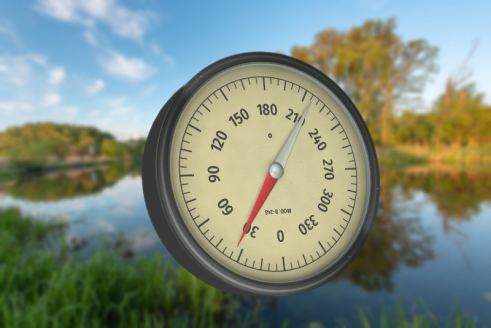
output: 35; °
